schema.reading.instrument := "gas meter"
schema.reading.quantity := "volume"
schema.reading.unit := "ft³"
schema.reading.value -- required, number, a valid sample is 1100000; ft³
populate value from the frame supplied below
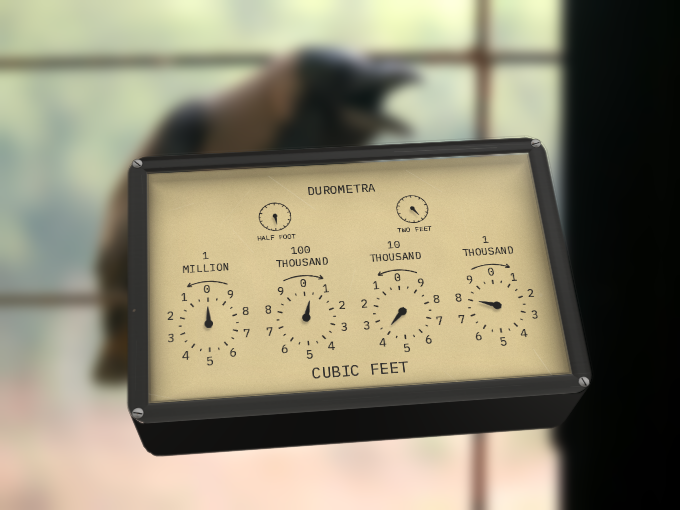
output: 3800; ft³
